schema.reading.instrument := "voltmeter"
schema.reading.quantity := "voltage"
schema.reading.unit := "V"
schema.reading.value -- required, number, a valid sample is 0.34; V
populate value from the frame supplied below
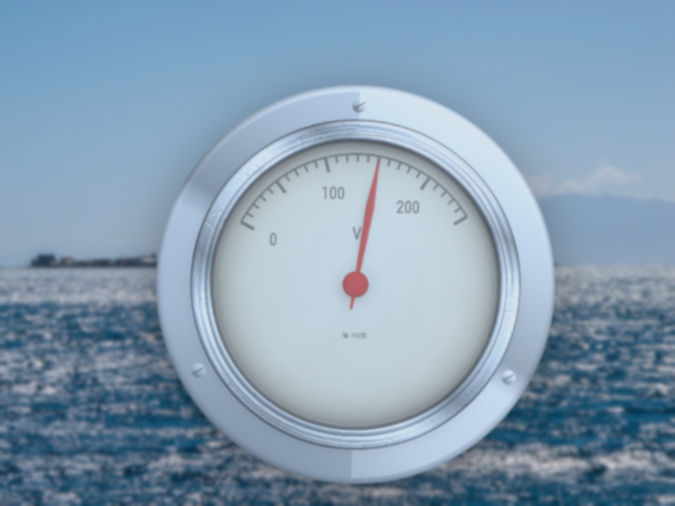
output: 150; V
